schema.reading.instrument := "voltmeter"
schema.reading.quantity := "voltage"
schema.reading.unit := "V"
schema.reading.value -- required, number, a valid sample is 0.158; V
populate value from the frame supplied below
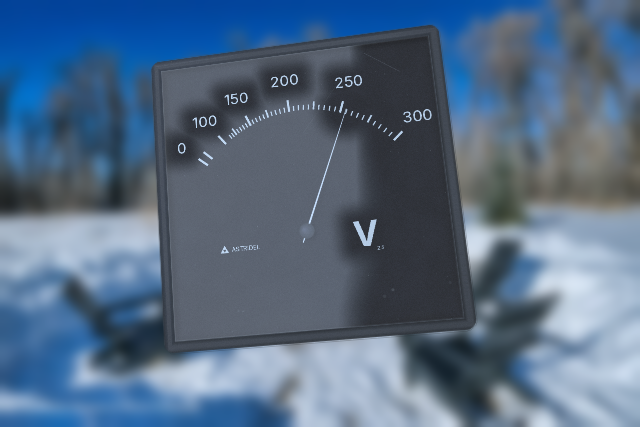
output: 255; V
